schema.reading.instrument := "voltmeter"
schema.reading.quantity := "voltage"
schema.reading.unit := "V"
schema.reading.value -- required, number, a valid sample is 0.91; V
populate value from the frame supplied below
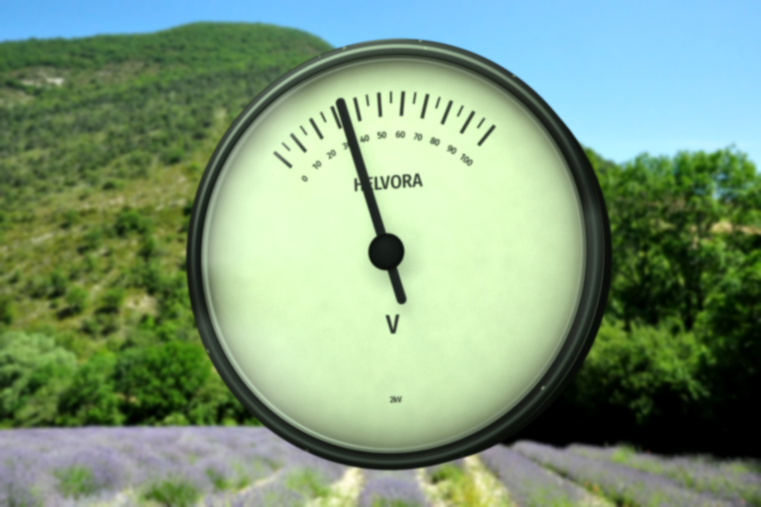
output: 35; V
